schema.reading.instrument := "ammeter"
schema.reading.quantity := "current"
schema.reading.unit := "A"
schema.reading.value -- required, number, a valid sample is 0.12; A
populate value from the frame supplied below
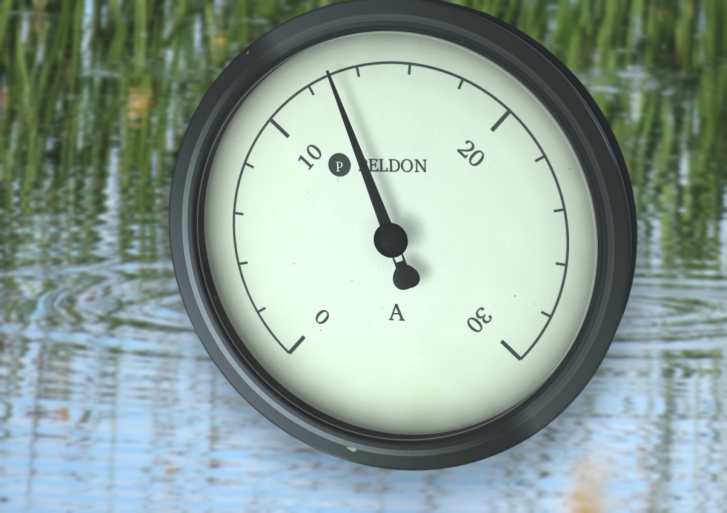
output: 13; A
